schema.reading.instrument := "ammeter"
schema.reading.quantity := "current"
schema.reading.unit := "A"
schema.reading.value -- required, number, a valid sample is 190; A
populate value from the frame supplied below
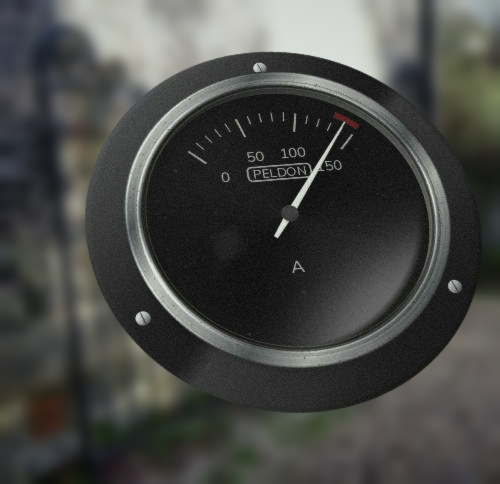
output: 140; A
